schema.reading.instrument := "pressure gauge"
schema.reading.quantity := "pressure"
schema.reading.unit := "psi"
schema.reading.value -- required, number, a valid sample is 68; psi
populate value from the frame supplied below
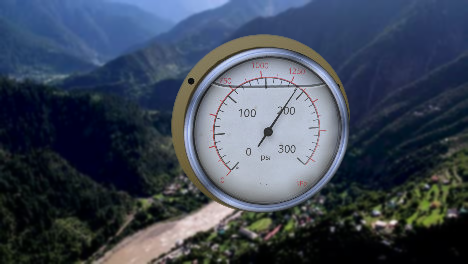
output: 190; psi
